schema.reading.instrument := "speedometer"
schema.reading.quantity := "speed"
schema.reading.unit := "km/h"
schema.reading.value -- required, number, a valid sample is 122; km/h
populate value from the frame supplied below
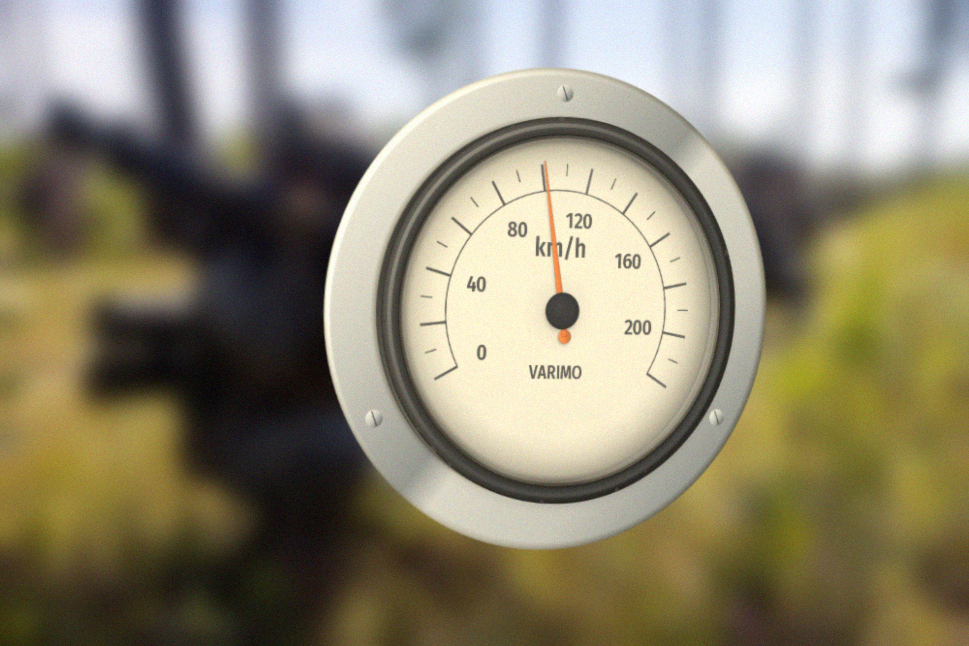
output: 100; km/h
